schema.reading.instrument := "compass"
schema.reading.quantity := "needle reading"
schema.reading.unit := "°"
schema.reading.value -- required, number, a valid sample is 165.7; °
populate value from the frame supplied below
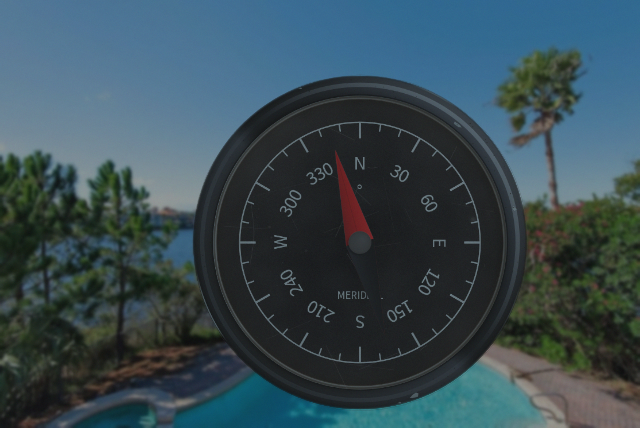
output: 345; °
